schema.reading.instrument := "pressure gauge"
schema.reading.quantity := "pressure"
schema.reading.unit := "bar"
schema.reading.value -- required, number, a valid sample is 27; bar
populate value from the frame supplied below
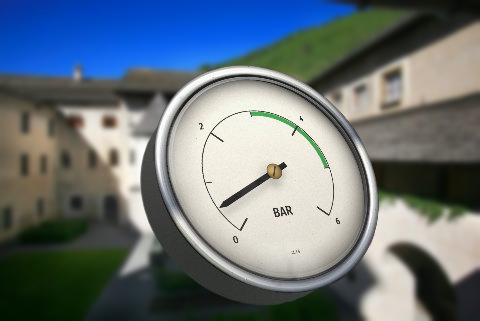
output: 0.5; bar
